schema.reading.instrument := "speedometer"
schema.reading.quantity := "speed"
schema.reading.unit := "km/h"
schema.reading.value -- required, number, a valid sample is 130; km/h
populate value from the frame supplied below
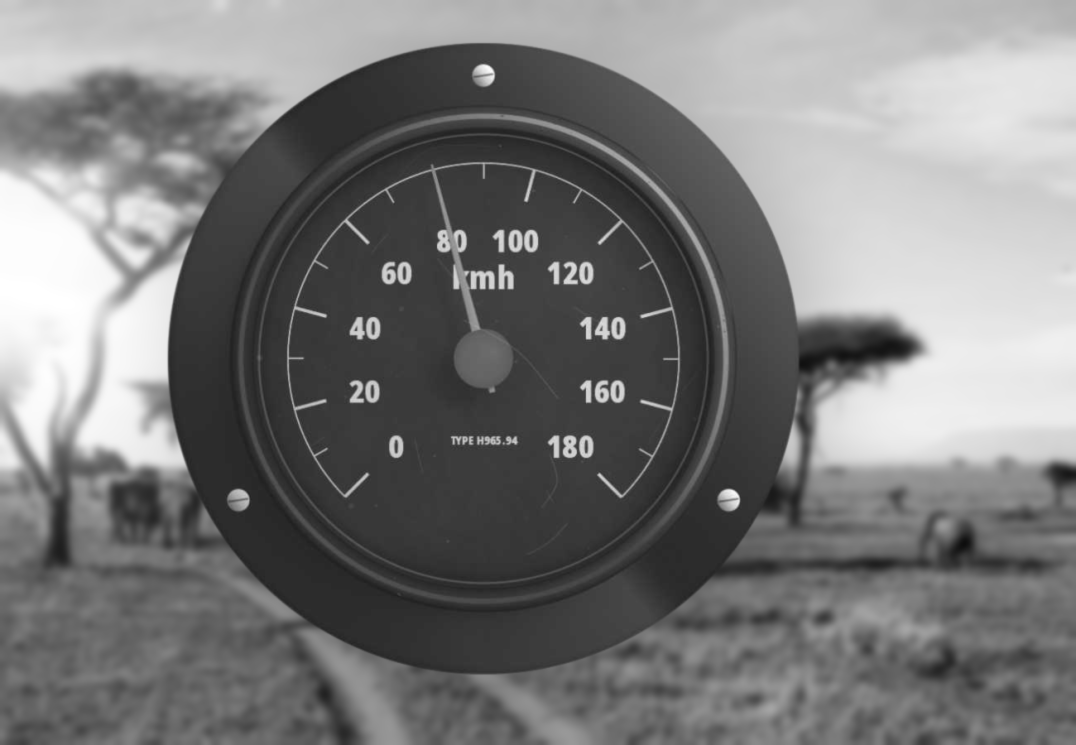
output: 80; km/h
